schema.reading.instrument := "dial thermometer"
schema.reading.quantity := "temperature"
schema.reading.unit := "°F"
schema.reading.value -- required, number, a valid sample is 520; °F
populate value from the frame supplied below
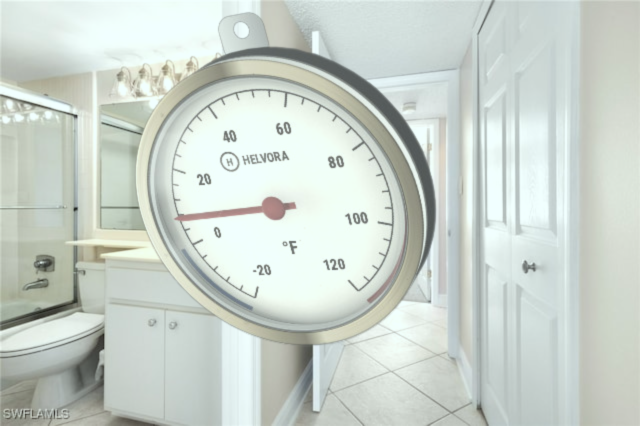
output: 8; °F
